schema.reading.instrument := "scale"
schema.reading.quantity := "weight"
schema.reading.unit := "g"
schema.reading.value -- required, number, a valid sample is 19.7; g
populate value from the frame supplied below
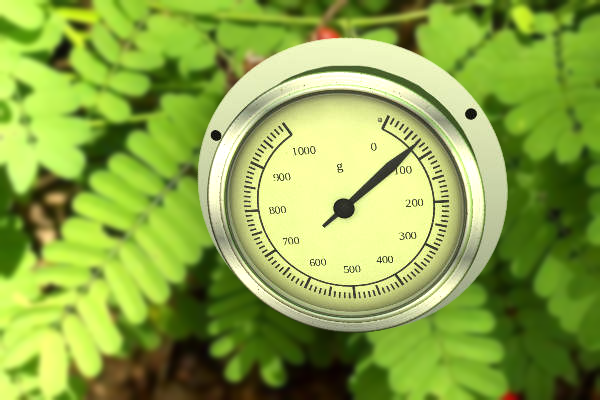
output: 70; g
